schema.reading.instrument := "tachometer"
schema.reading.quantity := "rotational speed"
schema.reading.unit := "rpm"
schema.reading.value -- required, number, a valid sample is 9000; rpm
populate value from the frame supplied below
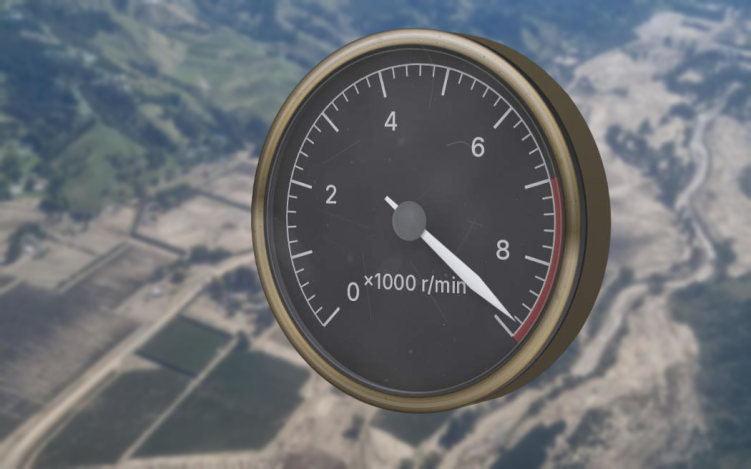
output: 8800; rpm
